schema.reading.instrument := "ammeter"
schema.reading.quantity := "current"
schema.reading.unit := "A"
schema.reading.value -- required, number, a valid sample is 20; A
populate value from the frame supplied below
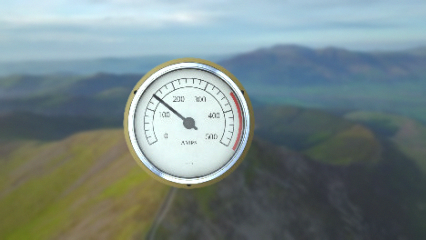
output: 140; A
